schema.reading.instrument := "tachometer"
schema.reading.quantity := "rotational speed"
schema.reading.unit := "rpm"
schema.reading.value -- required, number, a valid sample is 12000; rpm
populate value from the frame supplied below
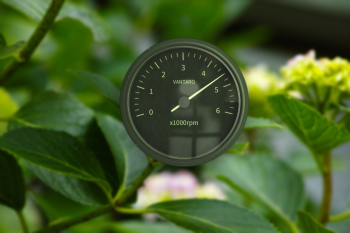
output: 4600; rpm
